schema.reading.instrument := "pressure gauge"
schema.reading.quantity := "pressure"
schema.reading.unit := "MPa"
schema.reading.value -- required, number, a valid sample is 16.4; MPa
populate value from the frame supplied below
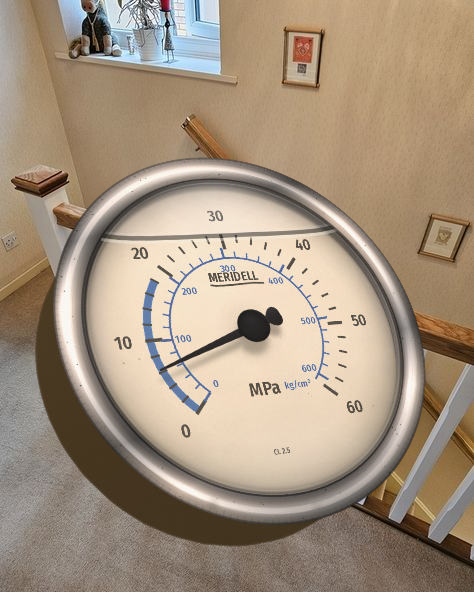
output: 6; MPa
